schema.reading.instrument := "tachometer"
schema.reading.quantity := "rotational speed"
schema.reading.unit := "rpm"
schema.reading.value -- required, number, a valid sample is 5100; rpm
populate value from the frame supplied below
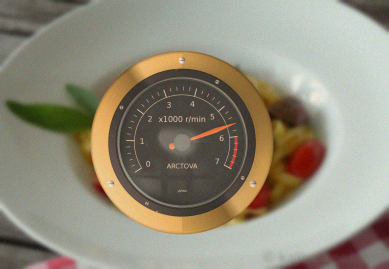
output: 5600; rpm
